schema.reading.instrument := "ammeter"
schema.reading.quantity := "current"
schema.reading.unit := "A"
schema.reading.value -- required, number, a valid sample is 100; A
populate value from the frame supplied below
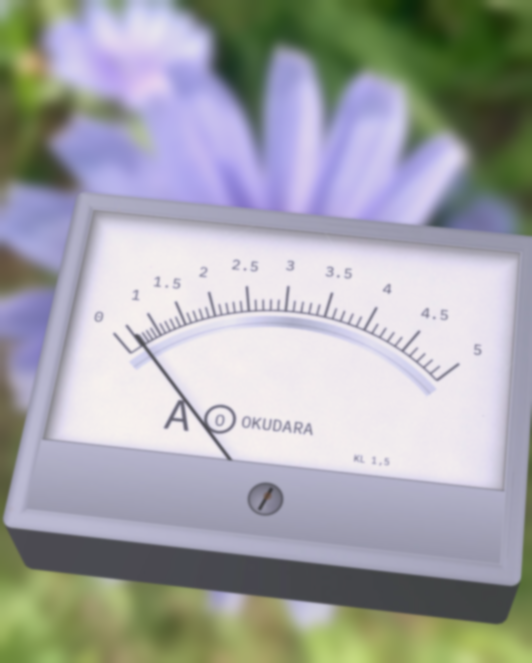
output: 0.5; A
